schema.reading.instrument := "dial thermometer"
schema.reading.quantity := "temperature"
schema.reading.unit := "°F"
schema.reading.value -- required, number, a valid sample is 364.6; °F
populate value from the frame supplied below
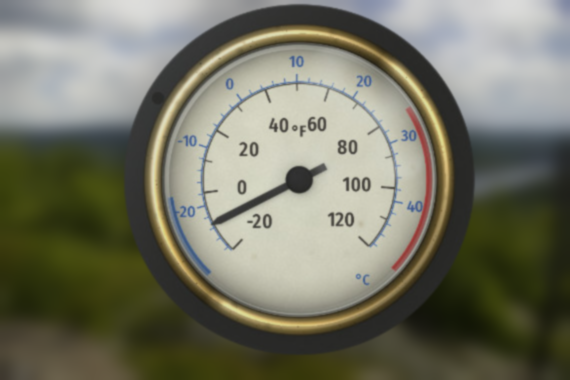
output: -10; °F
